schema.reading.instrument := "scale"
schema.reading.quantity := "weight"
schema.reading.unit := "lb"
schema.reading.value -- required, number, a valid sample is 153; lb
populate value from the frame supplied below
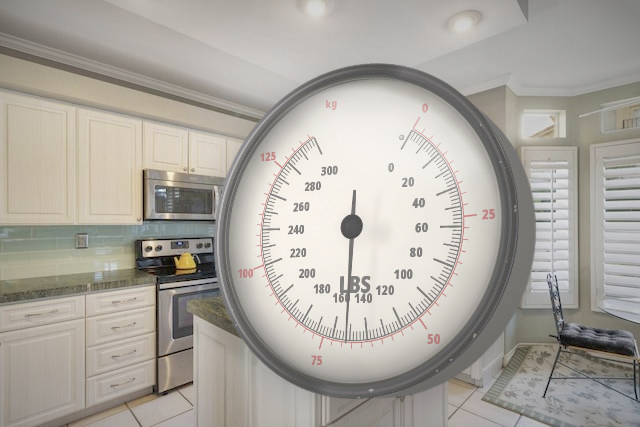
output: 150; lb
